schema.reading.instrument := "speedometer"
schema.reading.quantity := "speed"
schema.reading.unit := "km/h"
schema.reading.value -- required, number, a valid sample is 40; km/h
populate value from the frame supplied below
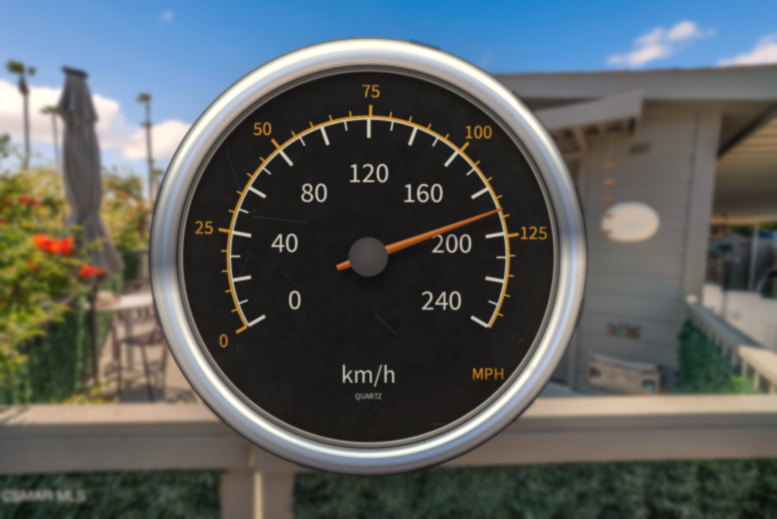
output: 190; km/h
